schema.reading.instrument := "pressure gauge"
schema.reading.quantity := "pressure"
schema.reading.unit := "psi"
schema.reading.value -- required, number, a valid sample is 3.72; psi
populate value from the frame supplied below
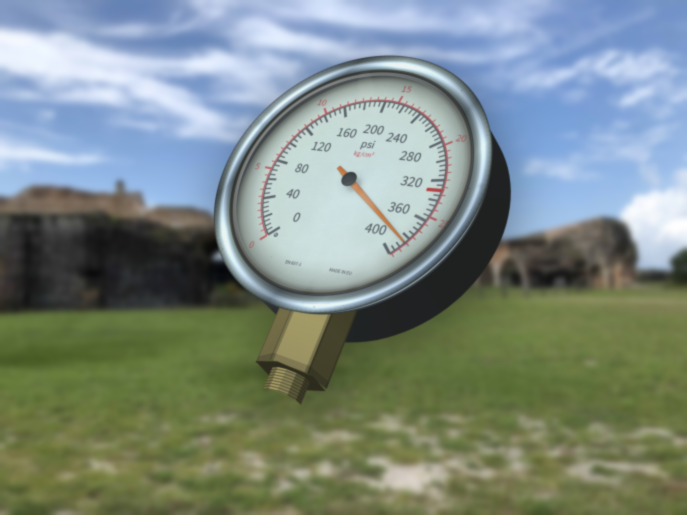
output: 385; psi
